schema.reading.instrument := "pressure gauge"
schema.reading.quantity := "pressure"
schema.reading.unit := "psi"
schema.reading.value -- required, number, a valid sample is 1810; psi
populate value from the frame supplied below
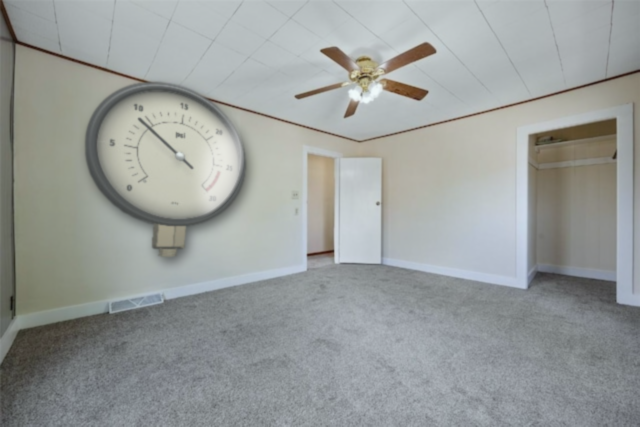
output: 9; psi
